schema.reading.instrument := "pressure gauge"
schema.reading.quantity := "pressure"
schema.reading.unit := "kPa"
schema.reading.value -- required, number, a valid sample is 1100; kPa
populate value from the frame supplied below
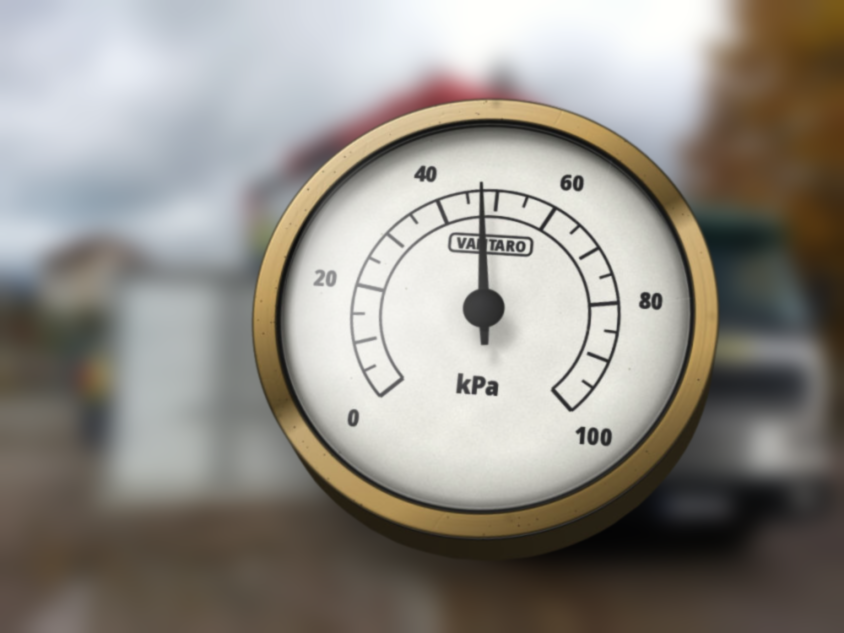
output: 47.5; kPa
